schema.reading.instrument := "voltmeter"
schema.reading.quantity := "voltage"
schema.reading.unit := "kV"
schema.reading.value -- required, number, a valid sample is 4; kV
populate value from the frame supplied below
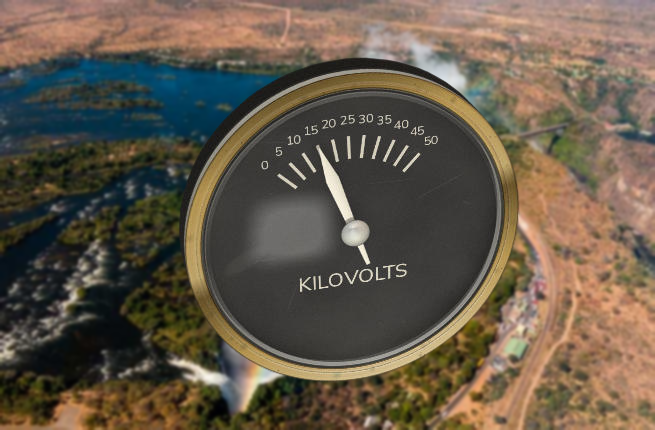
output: 15; kV
